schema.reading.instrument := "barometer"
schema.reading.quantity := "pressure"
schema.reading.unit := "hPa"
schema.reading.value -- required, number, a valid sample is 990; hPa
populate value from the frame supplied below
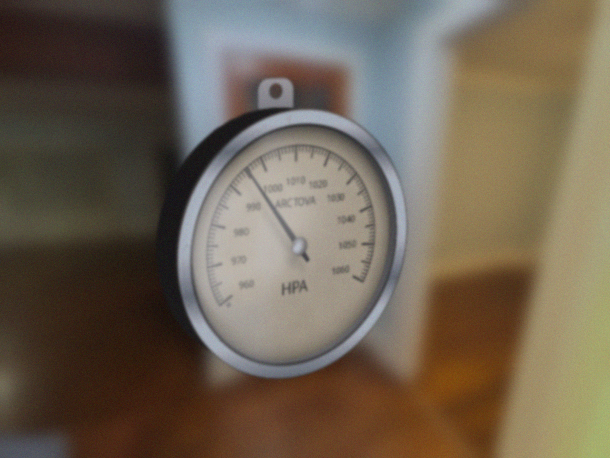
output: 995; hPa
